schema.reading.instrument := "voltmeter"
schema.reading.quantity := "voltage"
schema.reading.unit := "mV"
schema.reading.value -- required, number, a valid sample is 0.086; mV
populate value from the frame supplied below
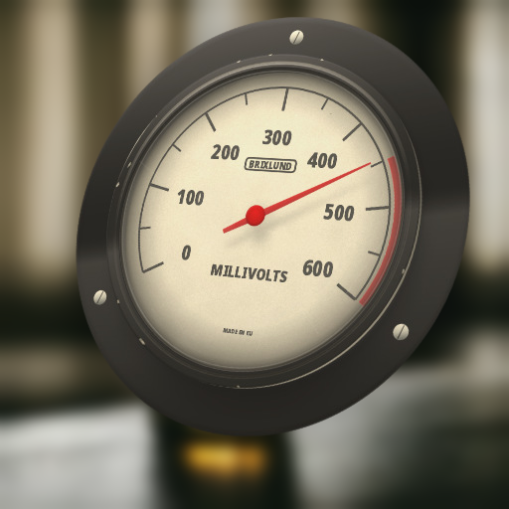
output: 450; mV
